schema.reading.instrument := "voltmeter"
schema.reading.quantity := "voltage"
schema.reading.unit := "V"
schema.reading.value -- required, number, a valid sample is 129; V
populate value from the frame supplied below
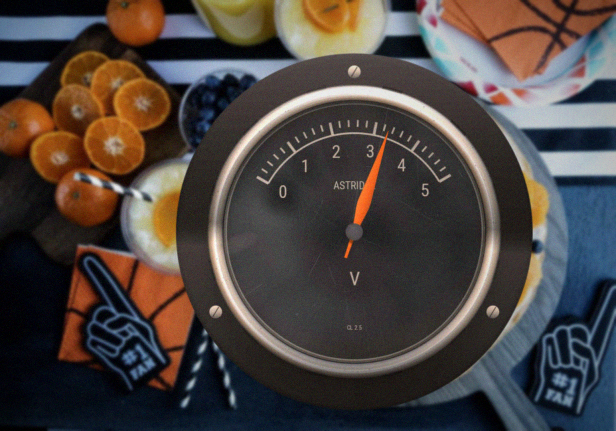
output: 3.3; V
